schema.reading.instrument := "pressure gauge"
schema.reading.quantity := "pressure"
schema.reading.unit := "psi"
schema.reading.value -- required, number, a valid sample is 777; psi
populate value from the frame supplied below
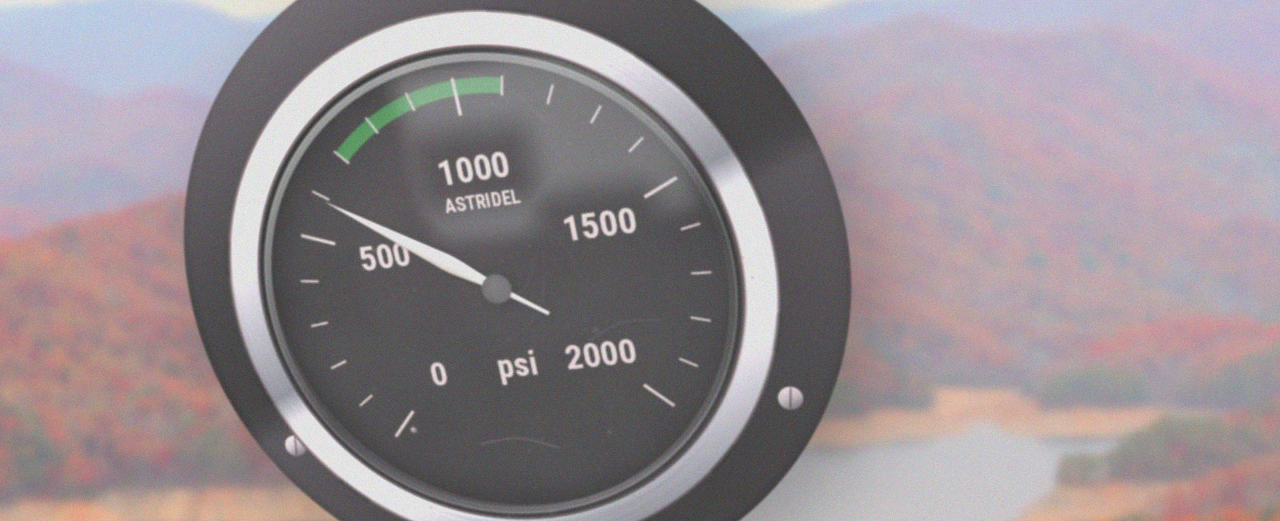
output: 600; psi
